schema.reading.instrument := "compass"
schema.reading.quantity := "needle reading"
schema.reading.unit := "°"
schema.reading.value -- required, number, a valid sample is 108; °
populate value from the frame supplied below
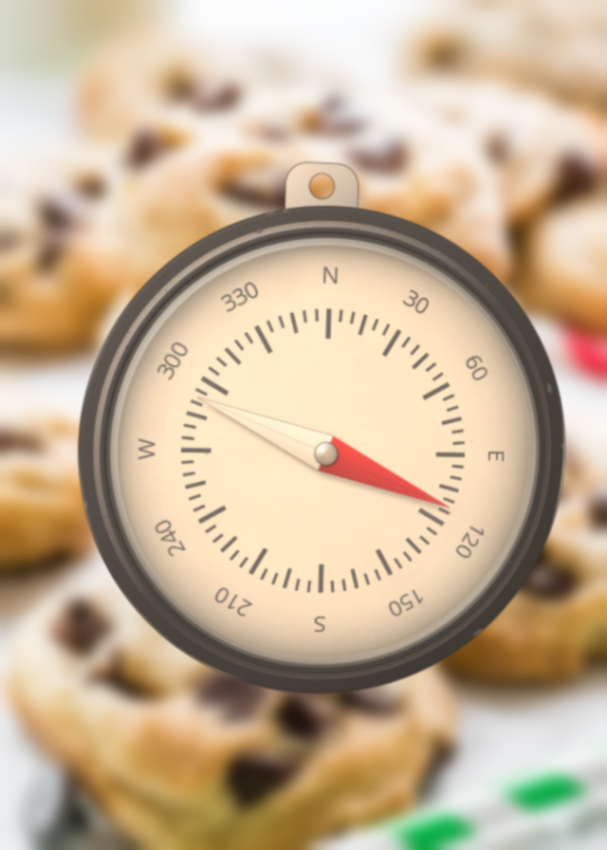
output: 112.5; °
